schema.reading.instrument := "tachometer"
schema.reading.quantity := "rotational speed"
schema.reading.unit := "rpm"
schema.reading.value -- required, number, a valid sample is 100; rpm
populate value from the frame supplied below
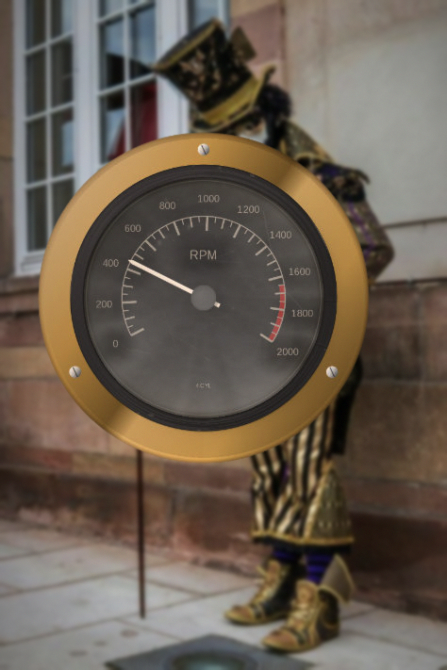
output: 450; rpm
